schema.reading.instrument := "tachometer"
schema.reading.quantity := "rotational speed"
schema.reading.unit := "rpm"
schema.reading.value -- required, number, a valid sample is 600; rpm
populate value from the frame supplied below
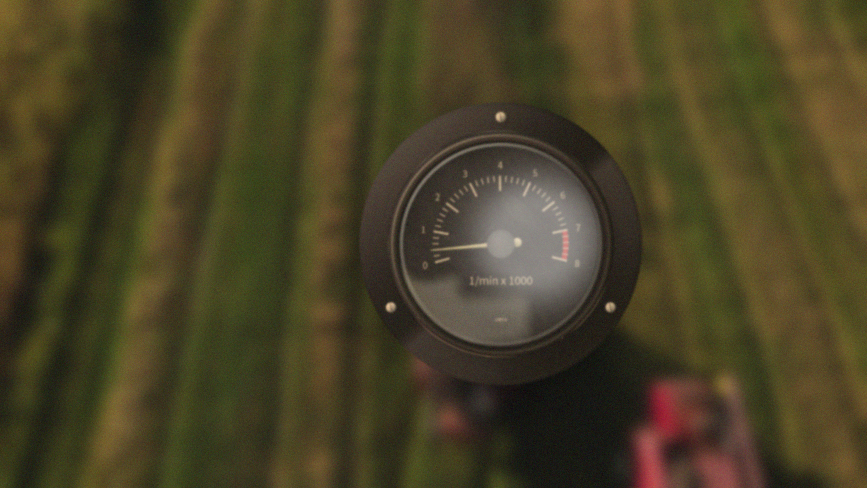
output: 400; rpm
